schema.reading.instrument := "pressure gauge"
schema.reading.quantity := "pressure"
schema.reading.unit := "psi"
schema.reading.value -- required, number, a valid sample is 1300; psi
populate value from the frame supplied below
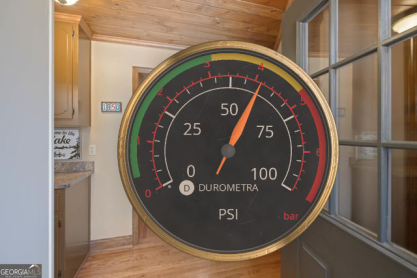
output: 60; psi
